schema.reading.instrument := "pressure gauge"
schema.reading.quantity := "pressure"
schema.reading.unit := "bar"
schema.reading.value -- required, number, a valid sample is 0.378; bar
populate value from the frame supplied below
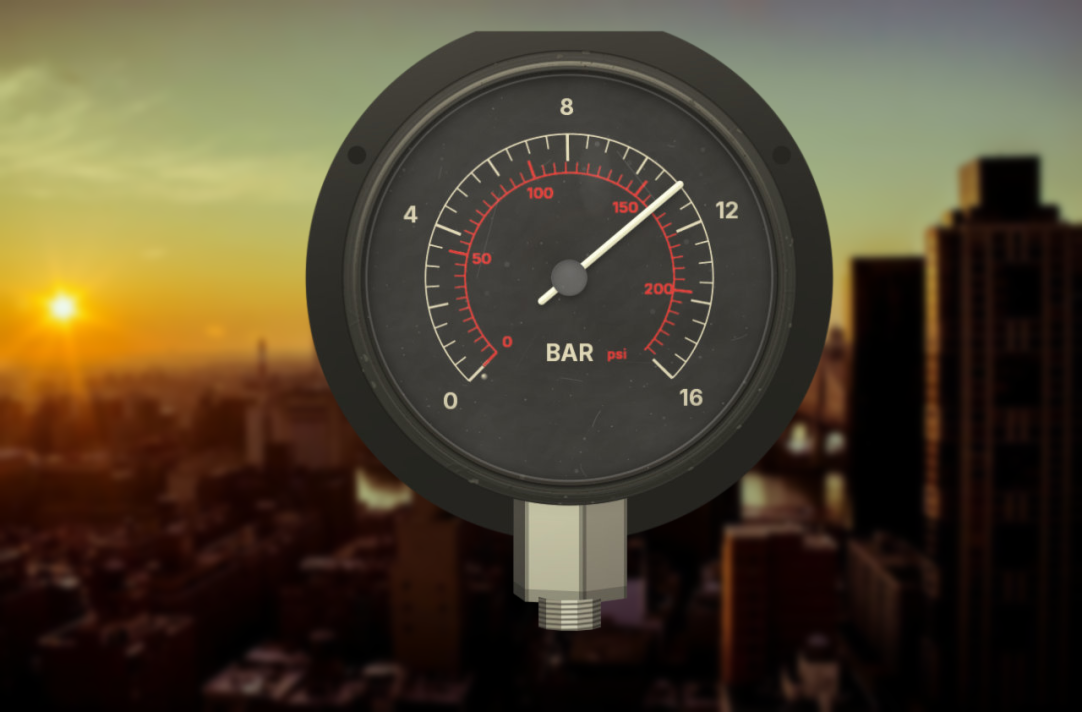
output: 11; bar
